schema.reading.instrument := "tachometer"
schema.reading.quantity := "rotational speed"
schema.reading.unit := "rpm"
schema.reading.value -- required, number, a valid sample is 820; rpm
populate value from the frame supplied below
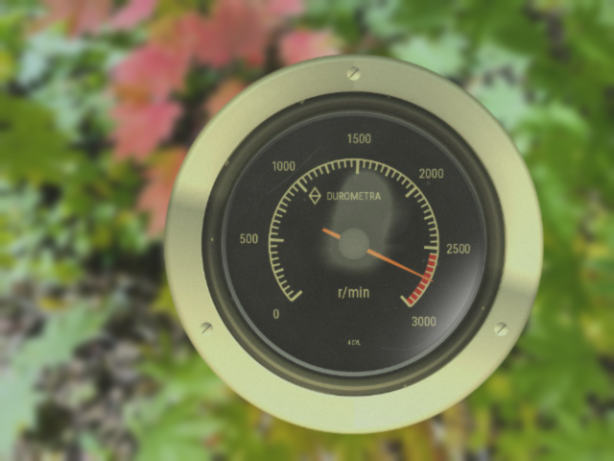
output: 2750; rpm
